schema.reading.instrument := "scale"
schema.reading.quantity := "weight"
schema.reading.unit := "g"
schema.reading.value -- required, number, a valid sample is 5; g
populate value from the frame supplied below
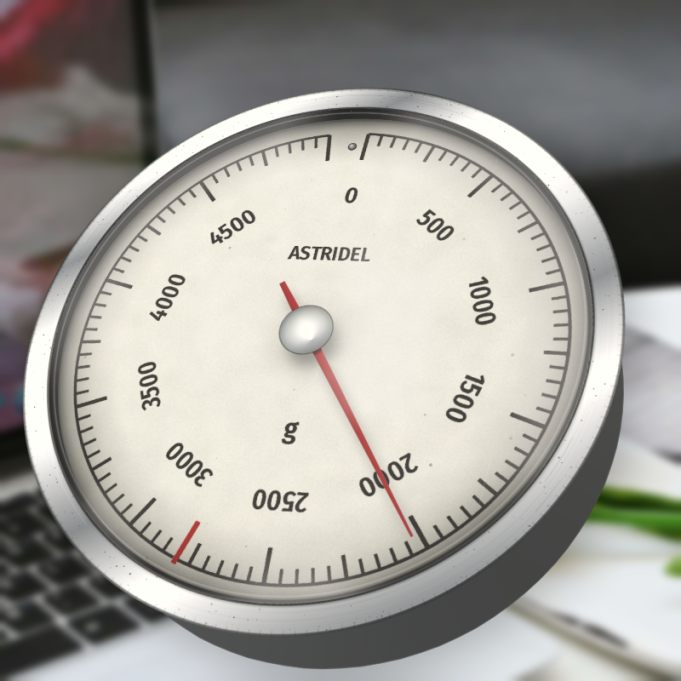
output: 2025; g
